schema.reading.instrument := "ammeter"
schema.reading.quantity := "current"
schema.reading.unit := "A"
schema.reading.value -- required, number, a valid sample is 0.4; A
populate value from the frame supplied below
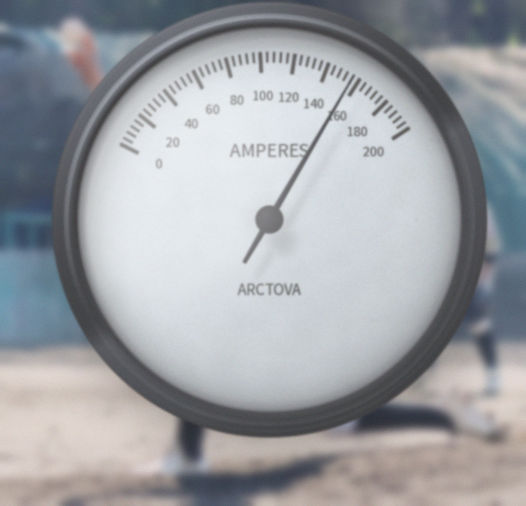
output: 156; A
